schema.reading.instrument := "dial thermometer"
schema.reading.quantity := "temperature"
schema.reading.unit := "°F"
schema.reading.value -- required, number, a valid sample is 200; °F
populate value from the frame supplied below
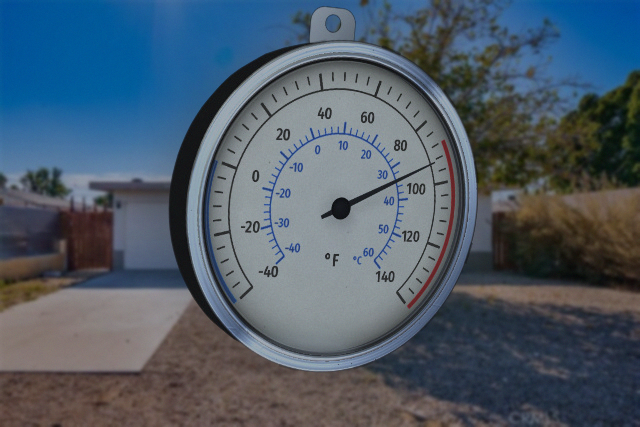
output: 92; °F
